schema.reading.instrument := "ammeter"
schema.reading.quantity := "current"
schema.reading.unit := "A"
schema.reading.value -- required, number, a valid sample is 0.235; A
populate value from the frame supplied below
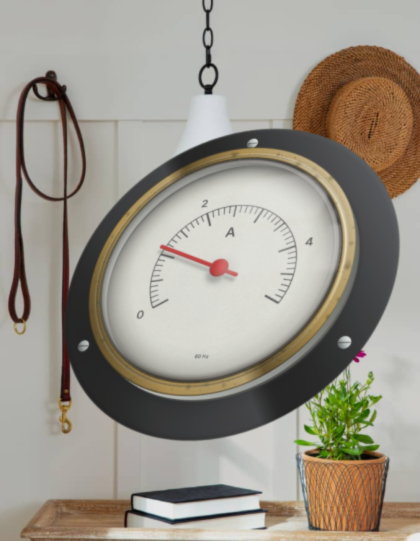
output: 1.1; A
